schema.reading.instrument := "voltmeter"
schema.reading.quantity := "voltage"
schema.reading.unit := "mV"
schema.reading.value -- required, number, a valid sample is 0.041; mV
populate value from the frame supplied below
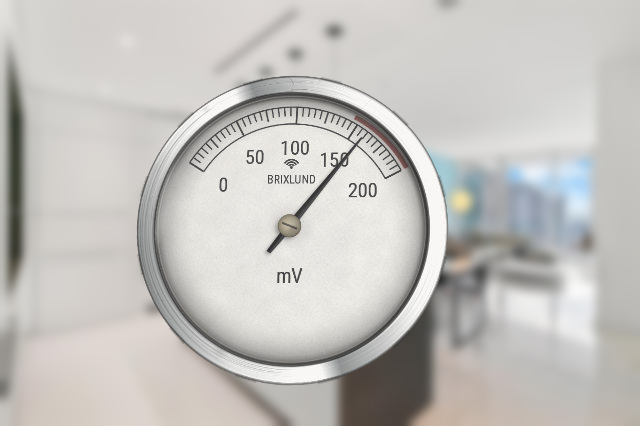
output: 160; mV
